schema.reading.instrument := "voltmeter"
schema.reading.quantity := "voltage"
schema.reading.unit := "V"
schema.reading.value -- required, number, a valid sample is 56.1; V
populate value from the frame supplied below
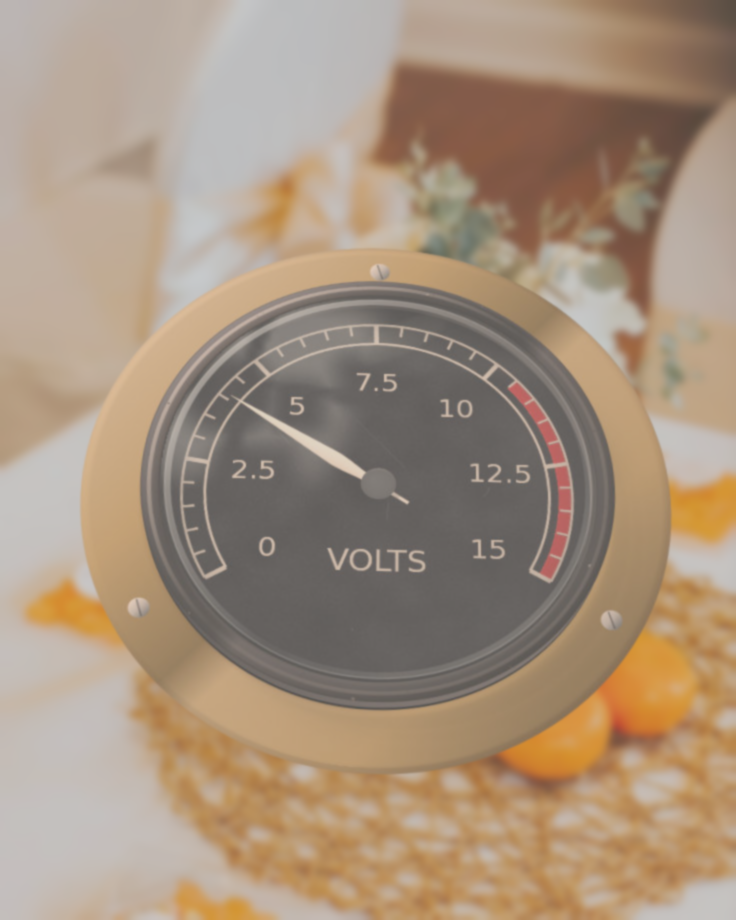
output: 4; V
